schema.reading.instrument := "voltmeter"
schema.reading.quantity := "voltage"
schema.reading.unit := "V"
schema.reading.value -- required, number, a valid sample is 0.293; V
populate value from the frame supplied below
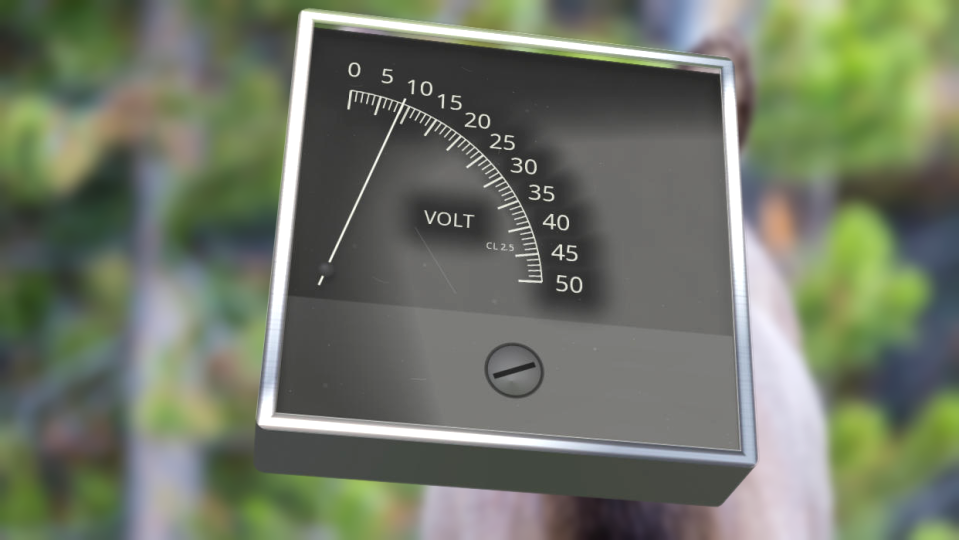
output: 9; V
